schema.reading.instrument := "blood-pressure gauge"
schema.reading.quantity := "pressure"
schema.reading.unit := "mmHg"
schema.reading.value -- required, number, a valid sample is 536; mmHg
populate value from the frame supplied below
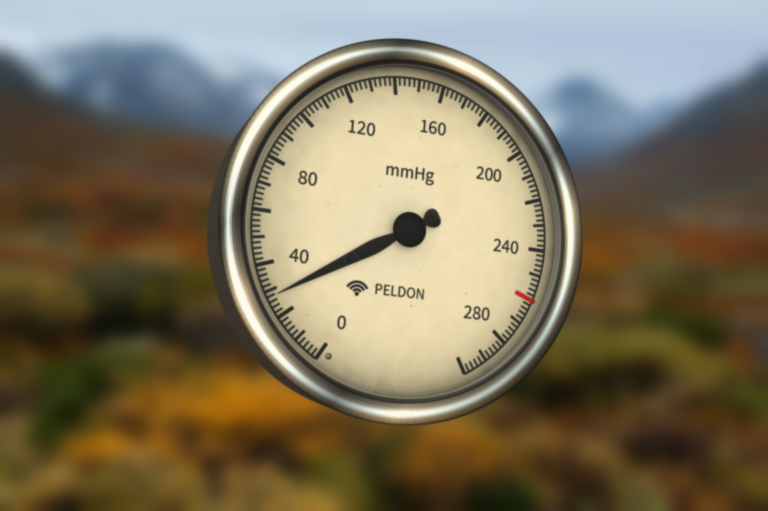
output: 28; mmHg
